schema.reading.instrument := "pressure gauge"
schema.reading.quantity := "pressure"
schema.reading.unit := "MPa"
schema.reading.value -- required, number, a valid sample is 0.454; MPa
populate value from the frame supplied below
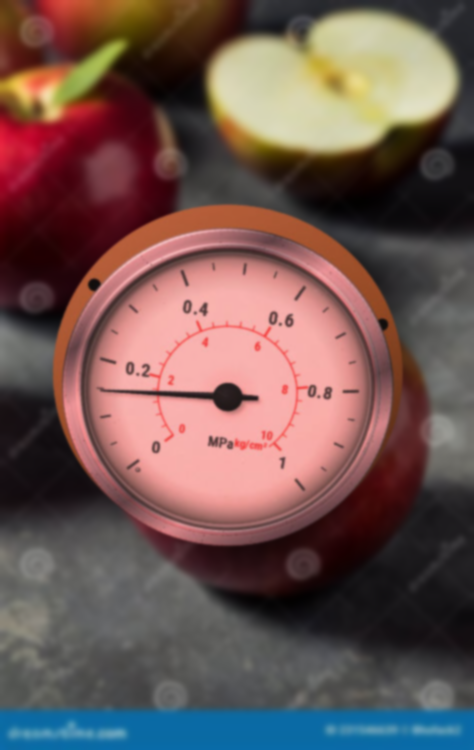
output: 0.15; MPa
